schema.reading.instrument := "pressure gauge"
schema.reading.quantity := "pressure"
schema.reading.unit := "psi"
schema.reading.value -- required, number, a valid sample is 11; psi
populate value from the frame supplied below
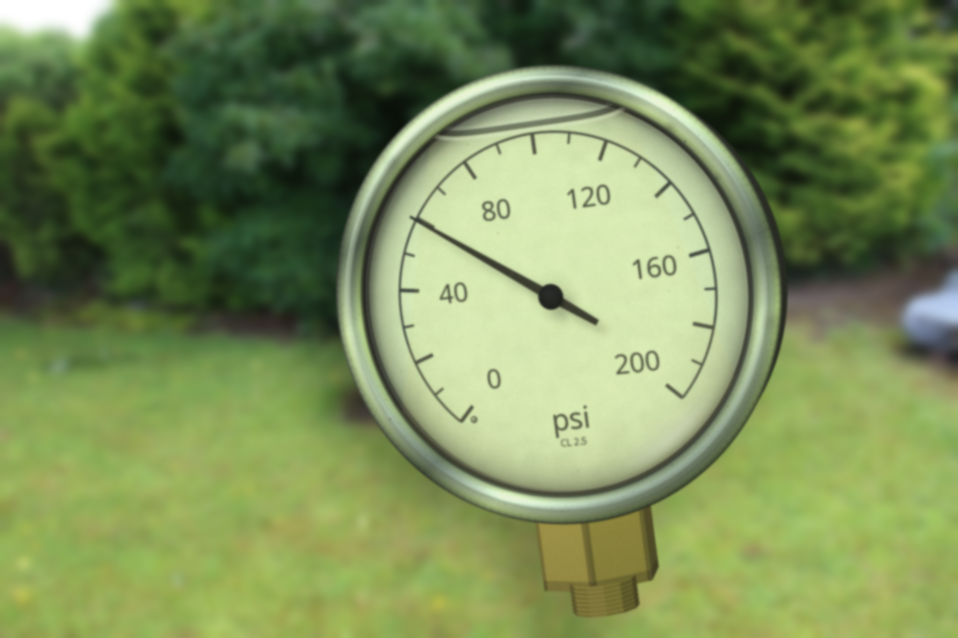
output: 60; psi
